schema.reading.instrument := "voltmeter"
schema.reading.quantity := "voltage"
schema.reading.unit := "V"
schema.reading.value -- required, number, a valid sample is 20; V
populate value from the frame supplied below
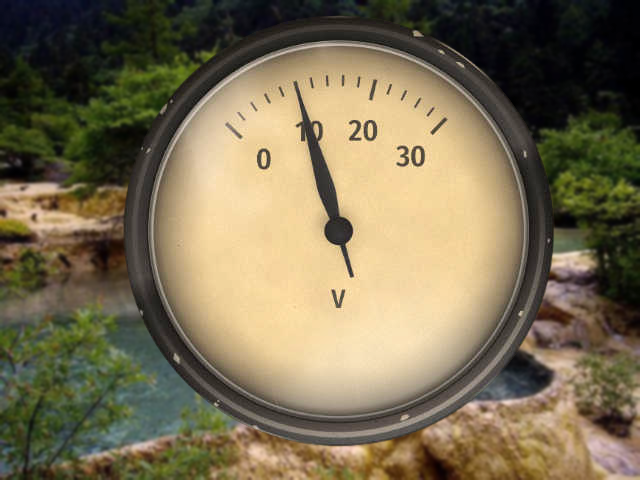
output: 10; V
